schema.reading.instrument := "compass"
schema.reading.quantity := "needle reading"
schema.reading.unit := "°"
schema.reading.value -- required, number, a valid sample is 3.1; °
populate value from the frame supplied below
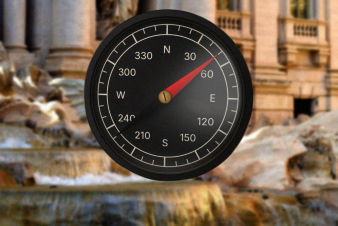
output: 50; °
